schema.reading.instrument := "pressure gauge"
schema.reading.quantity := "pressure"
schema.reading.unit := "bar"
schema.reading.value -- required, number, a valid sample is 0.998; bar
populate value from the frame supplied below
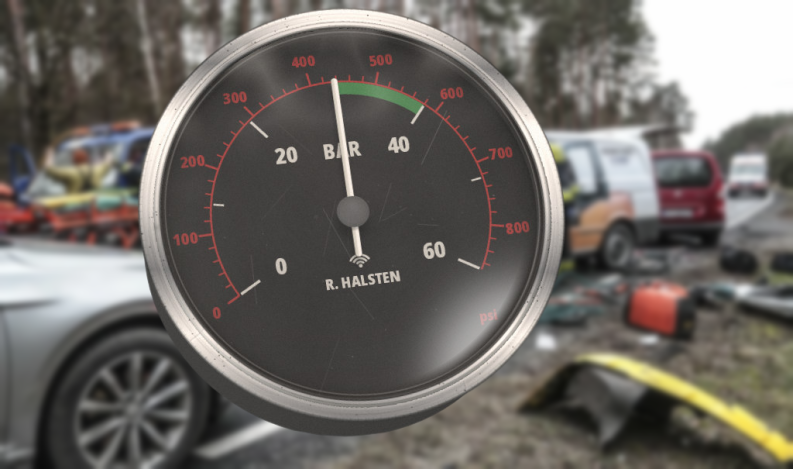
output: 30; bar
